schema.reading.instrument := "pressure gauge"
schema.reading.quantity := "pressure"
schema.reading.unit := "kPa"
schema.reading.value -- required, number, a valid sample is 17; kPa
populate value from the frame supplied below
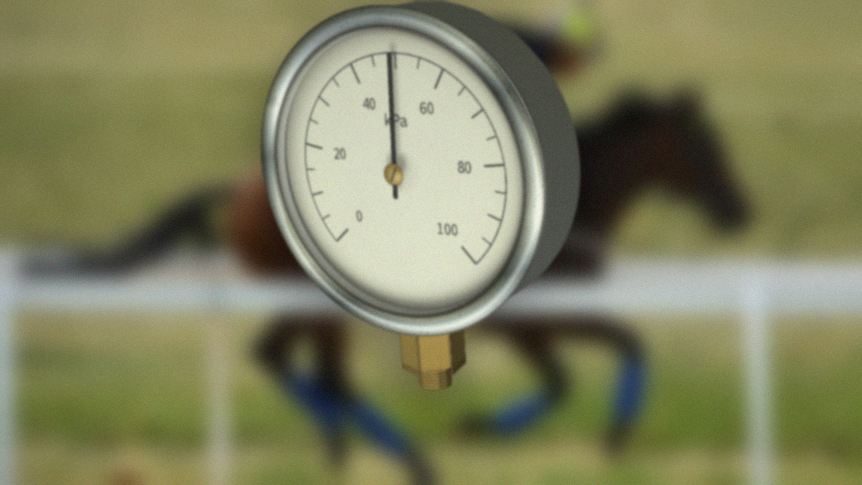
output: 50; kPa
